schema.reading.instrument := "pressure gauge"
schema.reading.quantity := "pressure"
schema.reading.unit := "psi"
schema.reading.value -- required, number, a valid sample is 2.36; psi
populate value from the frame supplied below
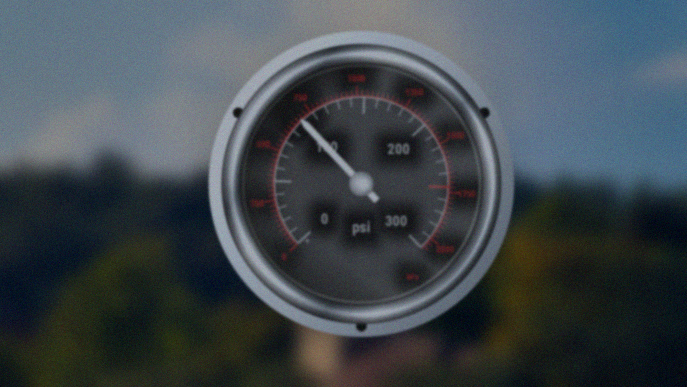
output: 100; psi
